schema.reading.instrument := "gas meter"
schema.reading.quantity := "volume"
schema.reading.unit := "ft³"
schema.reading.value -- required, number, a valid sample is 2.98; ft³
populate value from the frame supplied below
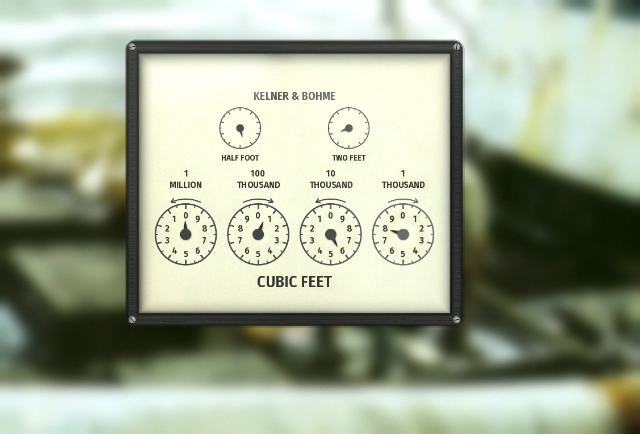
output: 5800; ft³
